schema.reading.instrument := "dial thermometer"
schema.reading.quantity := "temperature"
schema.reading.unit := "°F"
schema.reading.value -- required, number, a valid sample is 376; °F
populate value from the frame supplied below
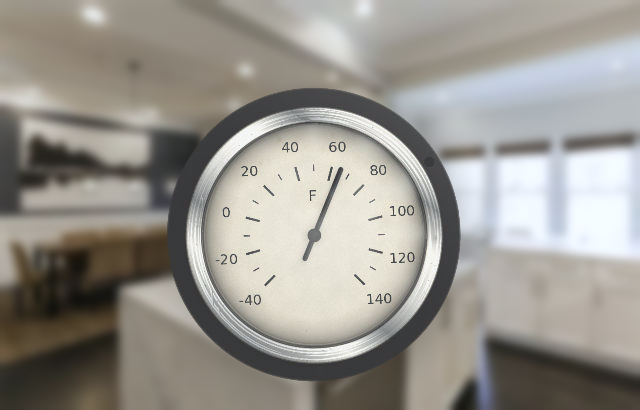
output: 65; °F
